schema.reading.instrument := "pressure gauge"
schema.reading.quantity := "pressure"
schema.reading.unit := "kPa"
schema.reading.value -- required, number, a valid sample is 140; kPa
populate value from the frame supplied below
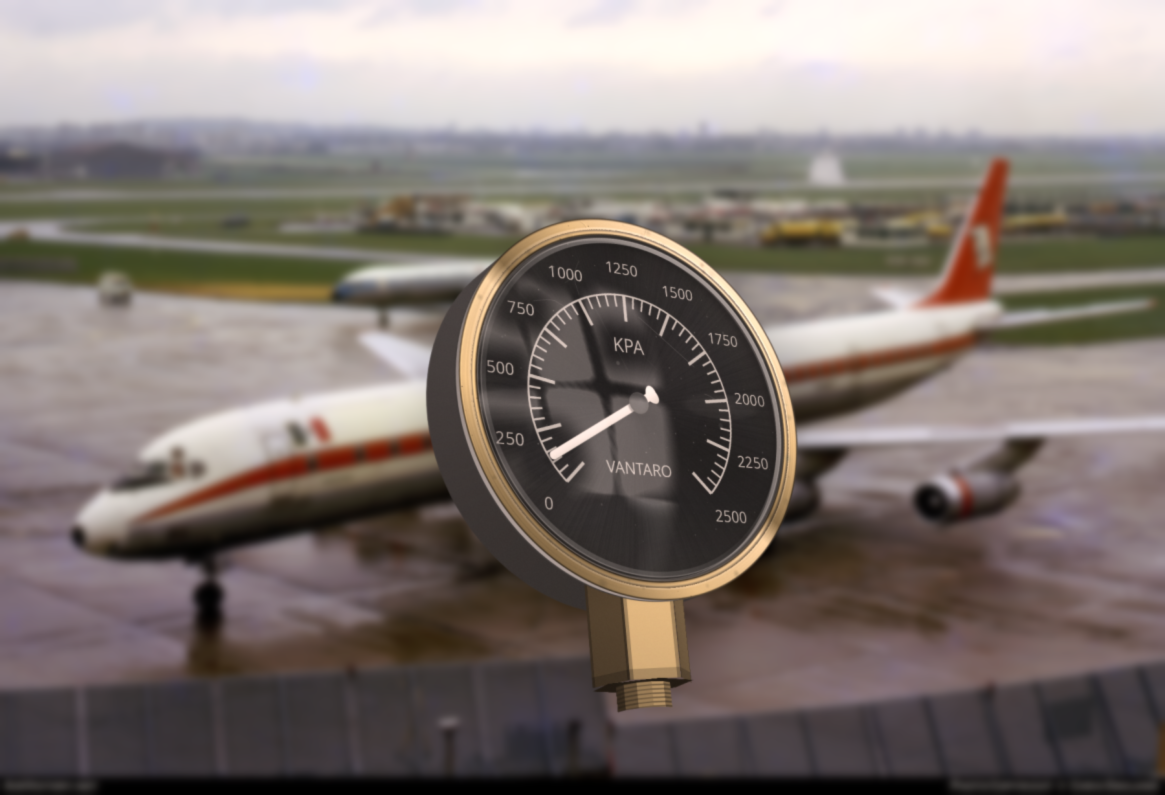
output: 125; kPa
